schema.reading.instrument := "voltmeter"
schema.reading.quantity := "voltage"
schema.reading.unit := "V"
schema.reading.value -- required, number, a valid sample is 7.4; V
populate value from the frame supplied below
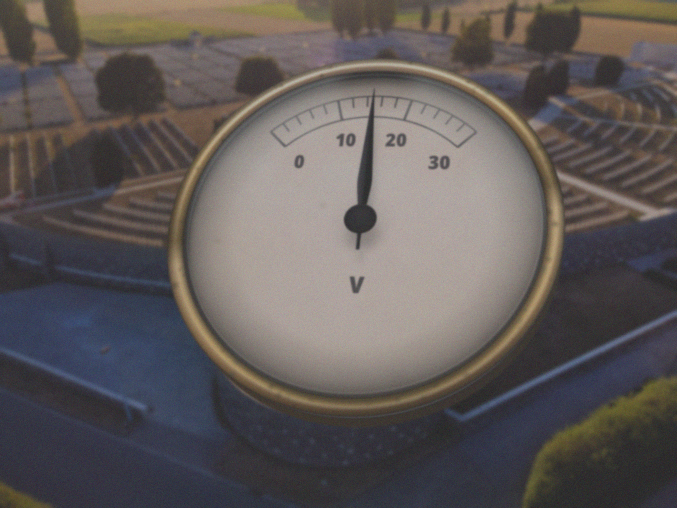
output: 15; V
